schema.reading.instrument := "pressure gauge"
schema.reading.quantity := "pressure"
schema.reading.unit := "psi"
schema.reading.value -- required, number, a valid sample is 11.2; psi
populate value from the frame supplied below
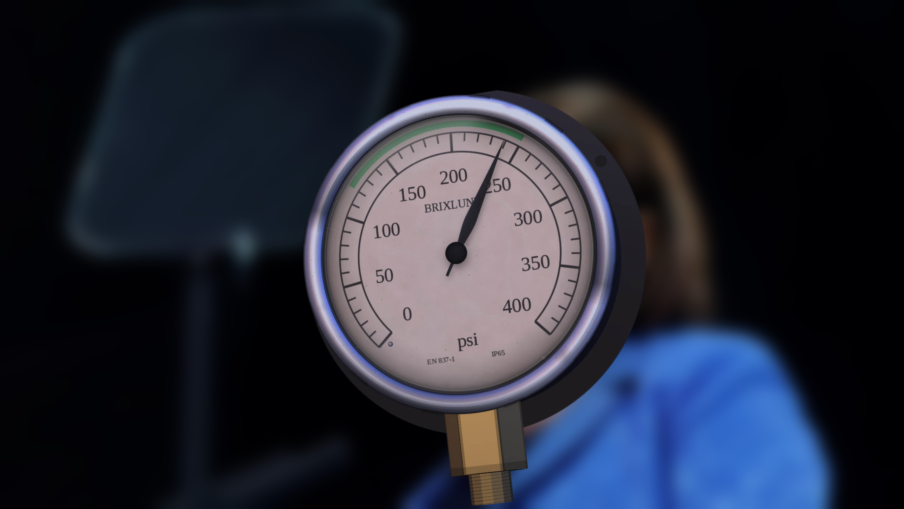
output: 240; psi
